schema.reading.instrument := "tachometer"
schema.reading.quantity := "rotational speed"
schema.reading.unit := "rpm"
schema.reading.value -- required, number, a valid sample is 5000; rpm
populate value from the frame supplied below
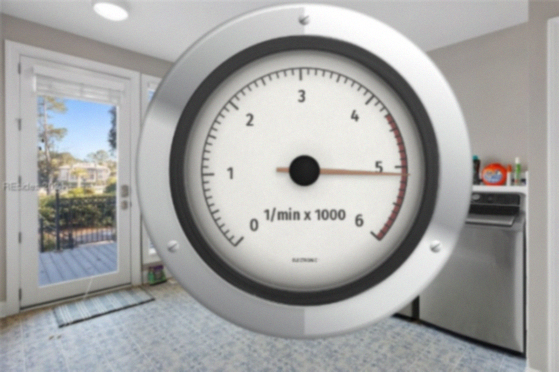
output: 5100; rpm
